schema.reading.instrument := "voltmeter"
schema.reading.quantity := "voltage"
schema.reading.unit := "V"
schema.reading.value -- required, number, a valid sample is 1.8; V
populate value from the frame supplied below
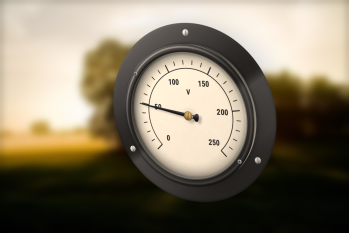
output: 50; V
